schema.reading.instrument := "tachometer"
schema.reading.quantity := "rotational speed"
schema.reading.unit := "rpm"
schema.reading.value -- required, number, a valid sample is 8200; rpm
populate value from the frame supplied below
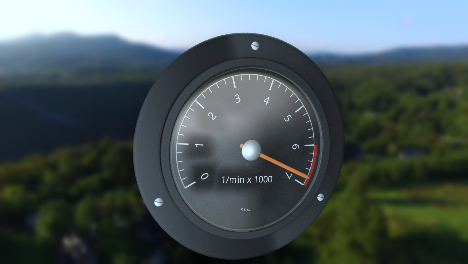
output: 6800; rpm
